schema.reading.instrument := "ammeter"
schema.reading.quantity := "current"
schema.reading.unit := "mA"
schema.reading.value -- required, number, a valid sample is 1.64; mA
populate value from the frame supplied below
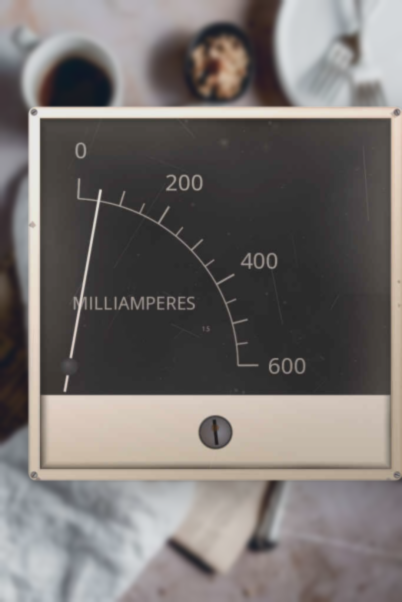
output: 50; mA
